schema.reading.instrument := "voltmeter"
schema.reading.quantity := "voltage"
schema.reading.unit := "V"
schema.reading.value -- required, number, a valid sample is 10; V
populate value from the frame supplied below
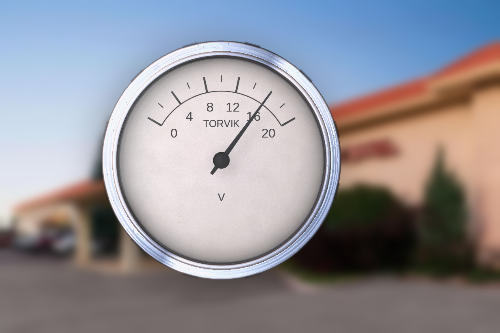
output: 16; V
